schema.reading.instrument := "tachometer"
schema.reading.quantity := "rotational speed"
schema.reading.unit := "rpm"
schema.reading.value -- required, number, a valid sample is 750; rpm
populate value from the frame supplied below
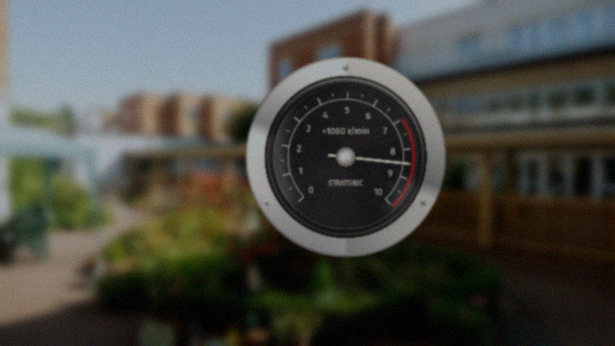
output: 8500; rpm
